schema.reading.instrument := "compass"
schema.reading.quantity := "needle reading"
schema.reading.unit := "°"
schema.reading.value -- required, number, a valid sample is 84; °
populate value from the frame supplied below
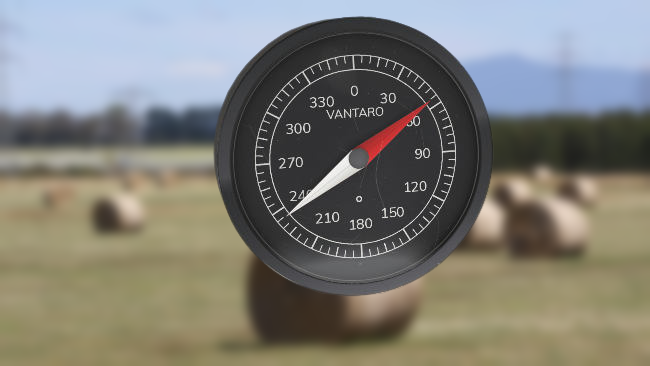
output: 55; °
